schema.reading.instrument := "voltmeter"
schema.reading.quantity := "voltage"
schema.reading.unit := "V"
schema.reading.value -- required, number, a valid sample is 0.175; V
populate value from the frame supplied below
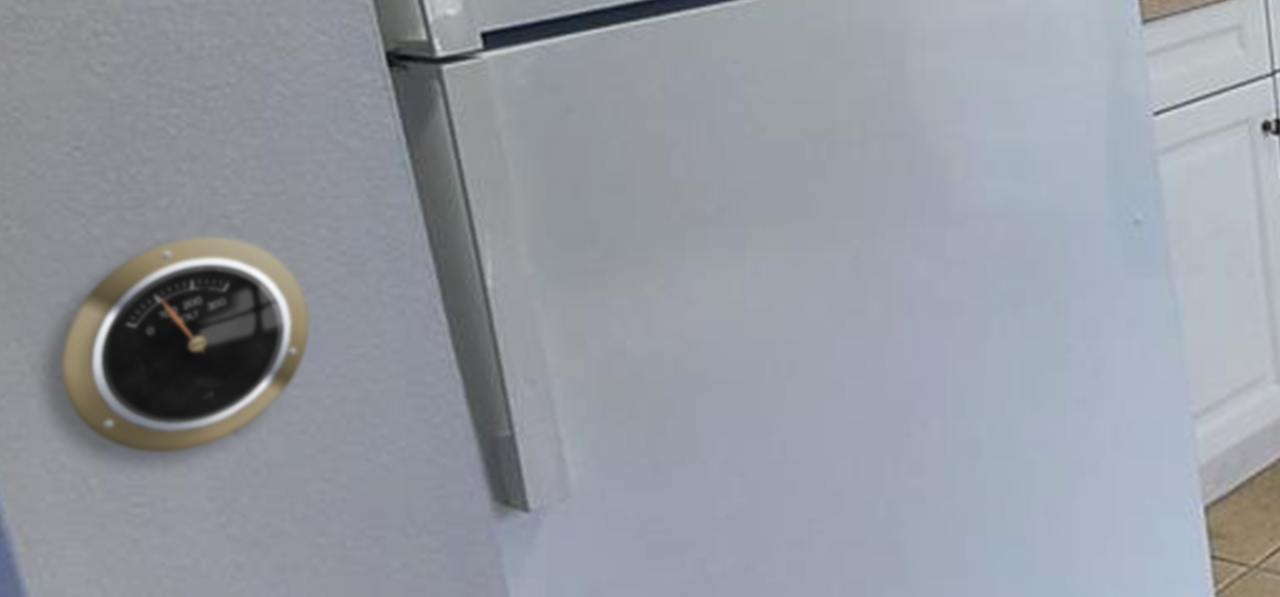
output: 100; V
